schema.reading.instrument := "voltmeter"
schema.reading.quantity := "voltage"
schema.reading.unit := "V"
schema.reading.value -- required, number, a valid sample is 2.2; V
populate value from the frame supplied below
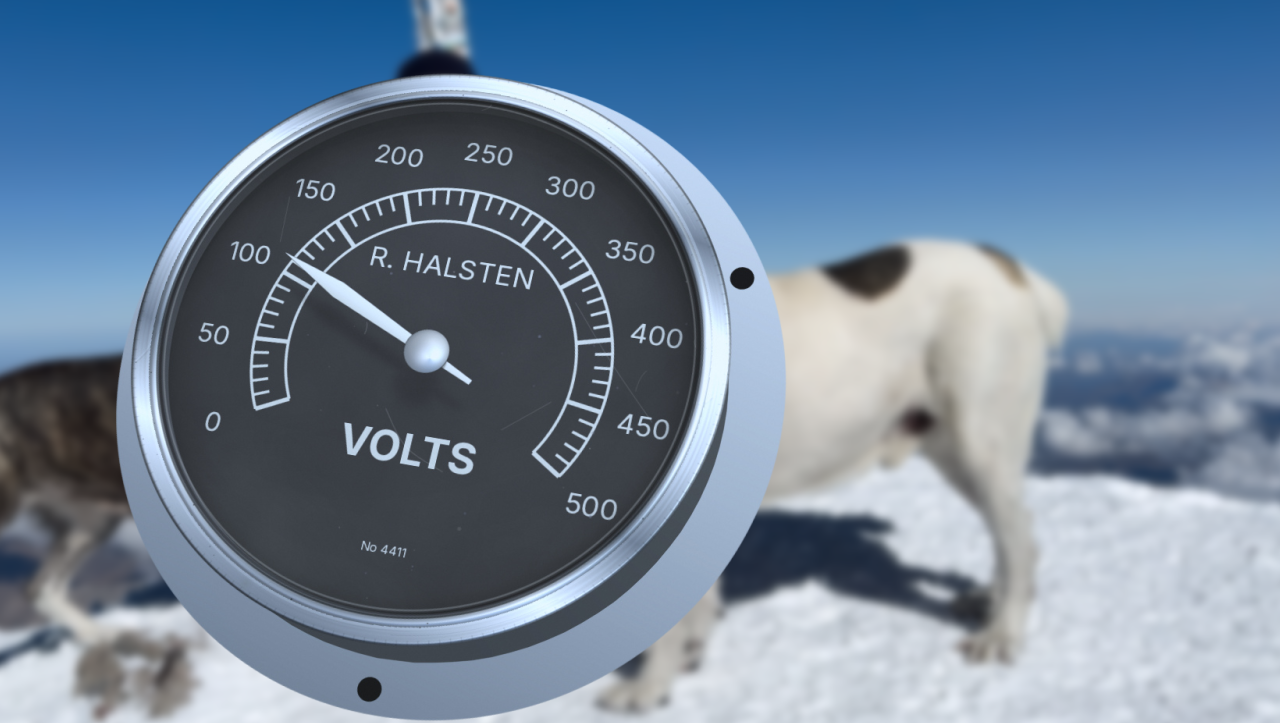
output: 110; V
